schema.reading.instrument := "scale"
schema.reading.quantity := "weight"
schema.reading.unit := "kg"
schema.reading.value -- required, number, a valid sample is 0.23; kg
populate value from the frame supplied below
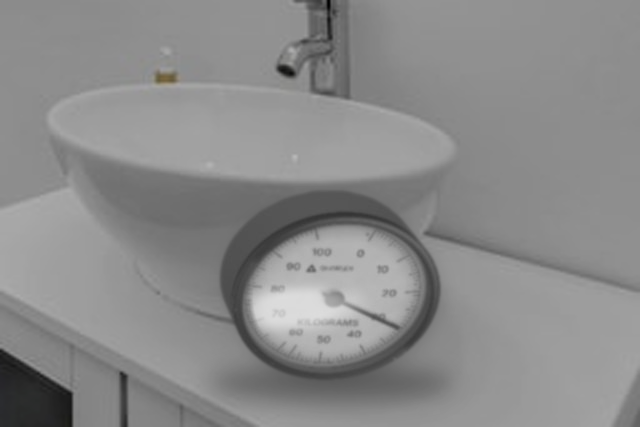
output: 30; kg
